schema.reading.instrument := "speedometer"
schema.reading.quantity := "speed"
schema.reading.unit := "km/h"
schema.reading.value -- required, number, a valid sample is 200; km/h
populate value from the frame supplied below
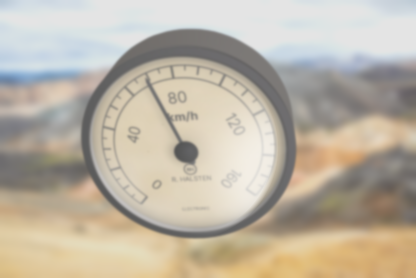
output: 70; km/h
